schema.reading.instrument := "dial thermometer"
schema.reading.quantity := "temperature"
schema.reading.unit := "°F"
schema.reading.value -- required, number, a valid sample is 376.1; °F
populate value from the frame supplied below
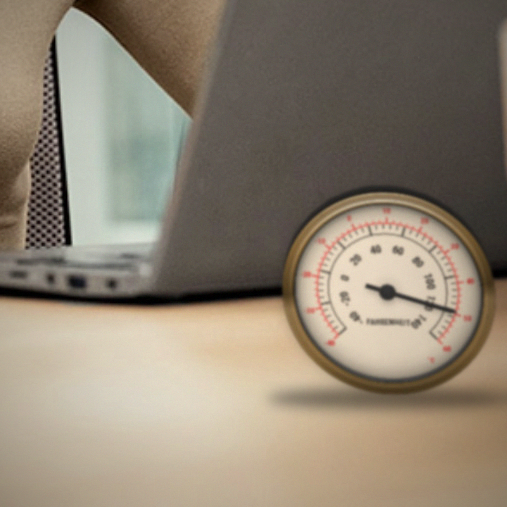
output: 120; °F
